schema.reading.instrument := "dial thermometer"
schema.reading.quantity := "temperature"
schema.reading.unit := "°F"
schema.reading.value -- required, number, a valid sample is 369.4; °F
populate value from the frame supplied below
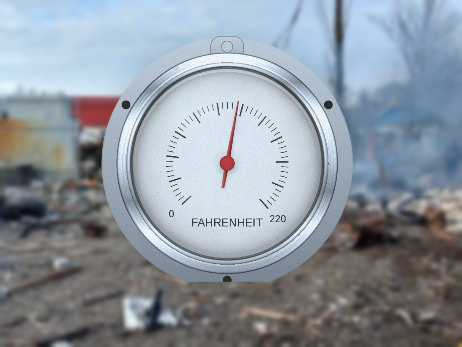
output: 116; °F
